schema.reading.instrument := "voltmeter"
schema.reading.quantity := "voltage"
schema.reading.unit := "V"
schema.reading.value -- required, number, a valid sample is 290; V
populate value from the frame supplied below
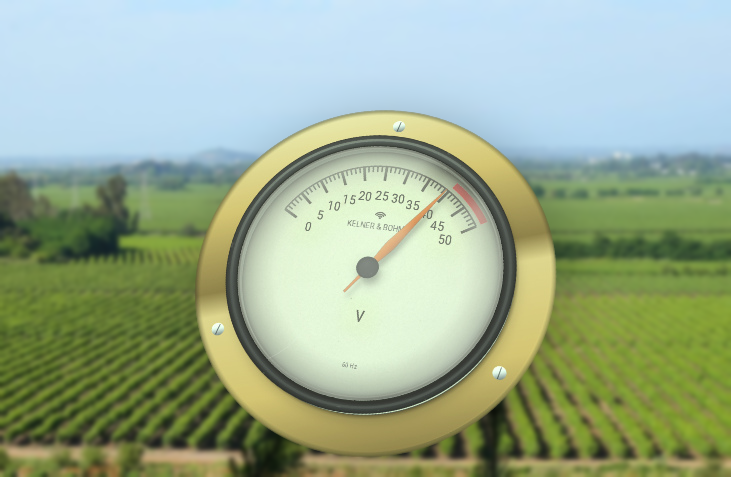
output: 40; V
